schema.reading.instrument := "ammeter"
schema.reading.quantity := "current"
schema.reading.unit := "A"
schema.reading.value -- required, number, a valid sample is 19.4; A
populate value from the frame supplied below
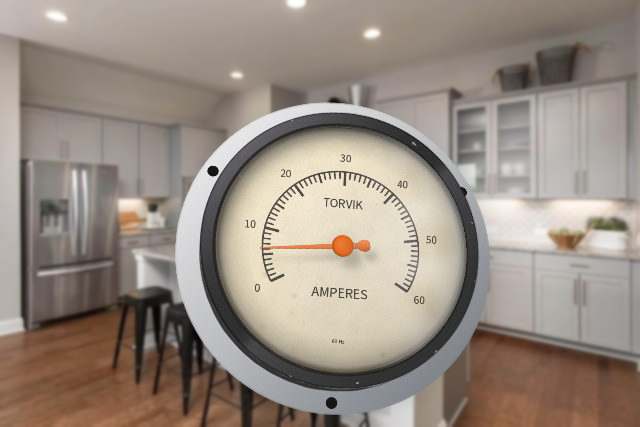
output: 6; A
